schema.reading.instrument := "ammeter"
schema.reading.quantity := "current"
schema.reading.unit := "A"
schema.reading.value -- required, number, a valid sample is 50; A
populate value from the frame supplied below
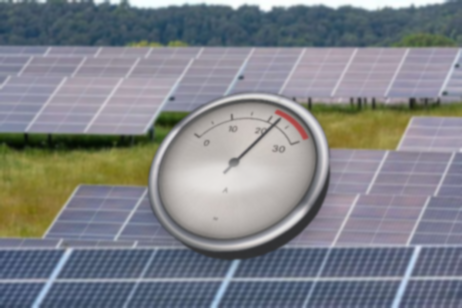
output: 22.5; A
